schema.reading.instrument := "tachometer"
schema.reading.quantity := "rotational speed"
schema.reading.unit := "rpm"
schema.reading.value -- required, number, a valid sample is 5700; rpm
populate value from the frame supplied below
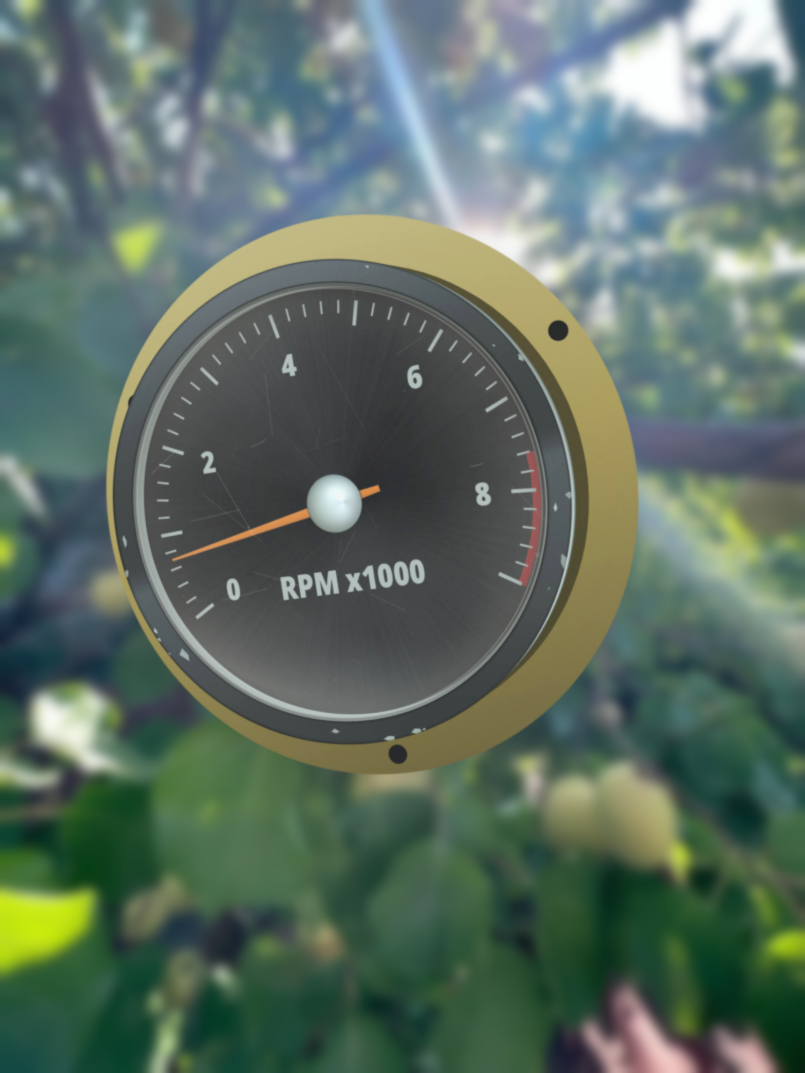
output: 700; rpm
